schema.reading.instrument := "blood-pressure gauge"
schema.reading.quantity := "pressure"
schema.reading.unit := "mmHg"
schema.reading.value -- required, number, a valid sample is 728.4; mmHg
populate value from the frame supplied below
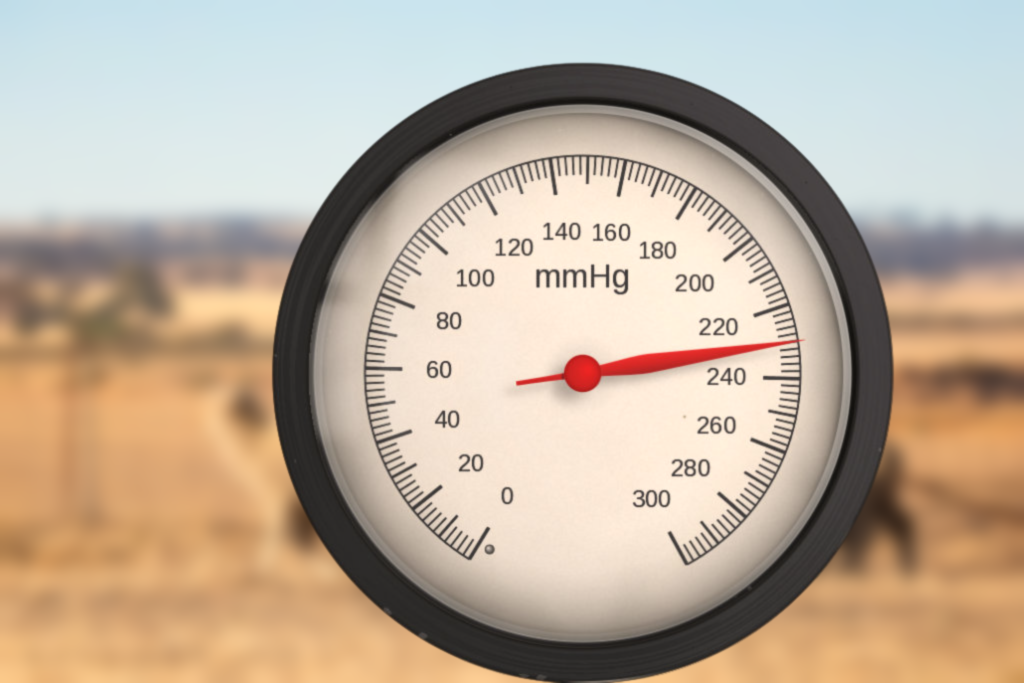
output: 230; mmHg
